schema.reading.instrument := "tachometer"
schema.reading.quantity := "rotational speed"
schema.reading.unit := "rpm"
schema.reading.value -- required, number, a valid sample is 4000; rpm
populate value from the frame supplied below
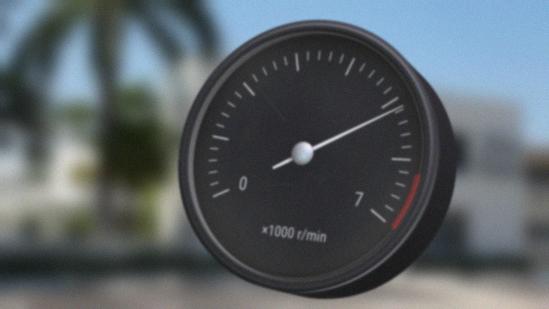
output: 5200; rpm
